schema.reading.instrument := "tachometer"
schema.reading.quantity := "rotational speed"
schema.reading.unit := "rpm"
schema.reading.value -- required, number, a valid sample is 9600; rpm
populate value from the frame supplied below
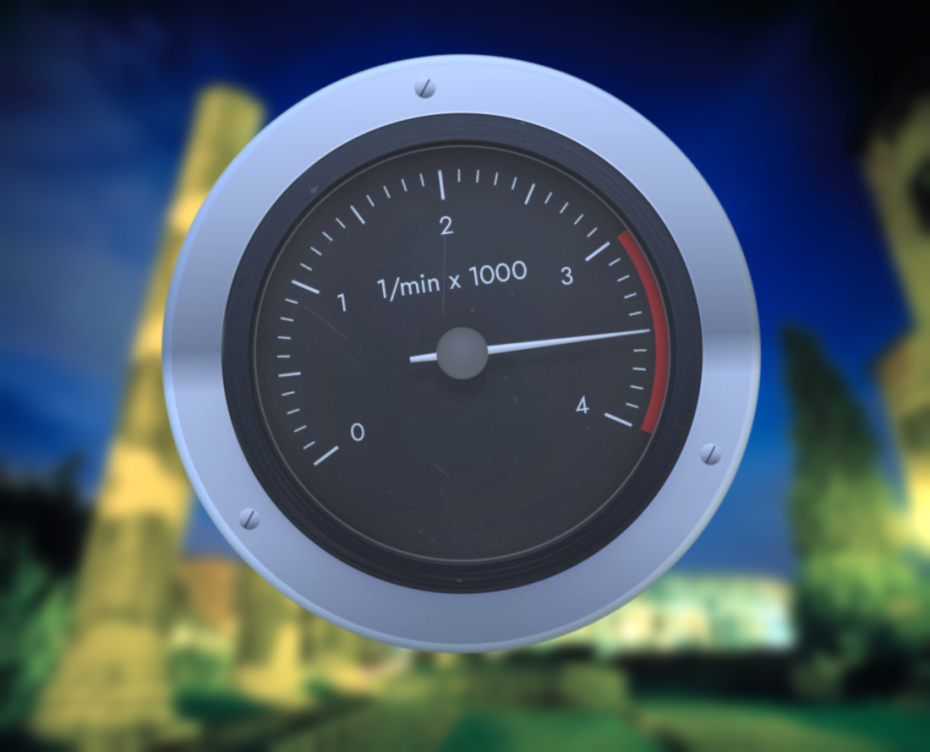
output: 3500; rpm
